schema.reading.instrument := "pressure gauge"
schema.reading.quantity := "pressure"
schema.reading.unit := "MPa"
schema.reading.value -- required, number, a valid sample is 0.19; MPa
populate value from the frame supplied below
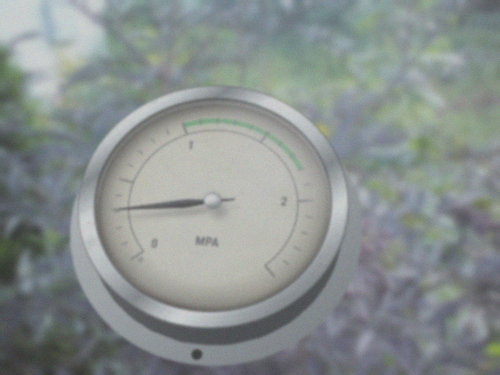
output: 0.3; MPa
